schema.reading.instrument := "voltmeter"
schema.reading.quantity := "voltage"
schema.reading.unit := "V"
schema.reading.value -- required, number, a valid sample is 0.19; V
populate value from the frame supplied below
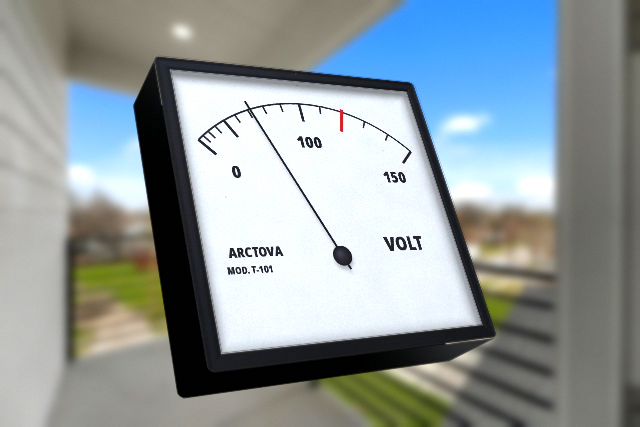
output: 70; V
